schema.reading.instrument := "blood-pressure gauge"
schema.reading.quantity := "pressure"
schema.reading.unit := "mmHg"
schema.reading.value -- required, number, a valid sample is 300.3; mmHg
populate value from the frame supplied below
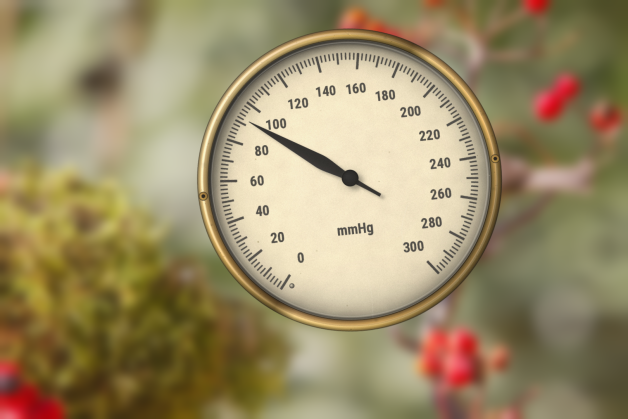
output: 92; mmHg
